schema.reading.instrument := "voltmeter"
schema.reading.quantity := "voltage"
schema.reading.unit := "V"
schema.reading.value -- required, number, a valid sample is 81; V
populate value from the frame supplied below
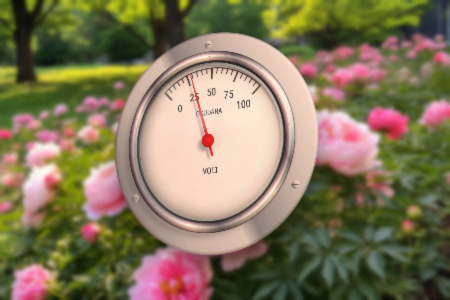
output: 30; V
